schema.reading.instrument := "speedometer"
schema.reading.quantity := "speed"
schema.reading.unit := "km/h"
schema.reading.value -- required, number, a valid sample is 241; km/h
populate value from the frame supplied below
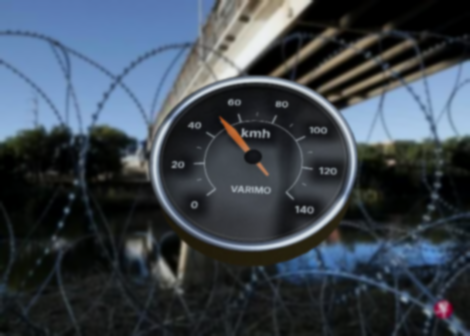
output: 50; km/h
